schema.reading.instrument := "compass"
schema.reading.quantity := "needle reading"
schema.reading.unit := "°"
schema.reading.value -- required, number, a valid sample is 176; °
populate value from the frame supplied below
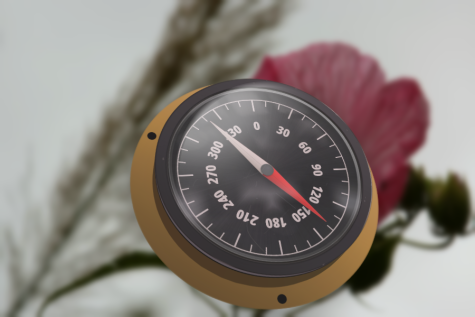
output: 140; °
